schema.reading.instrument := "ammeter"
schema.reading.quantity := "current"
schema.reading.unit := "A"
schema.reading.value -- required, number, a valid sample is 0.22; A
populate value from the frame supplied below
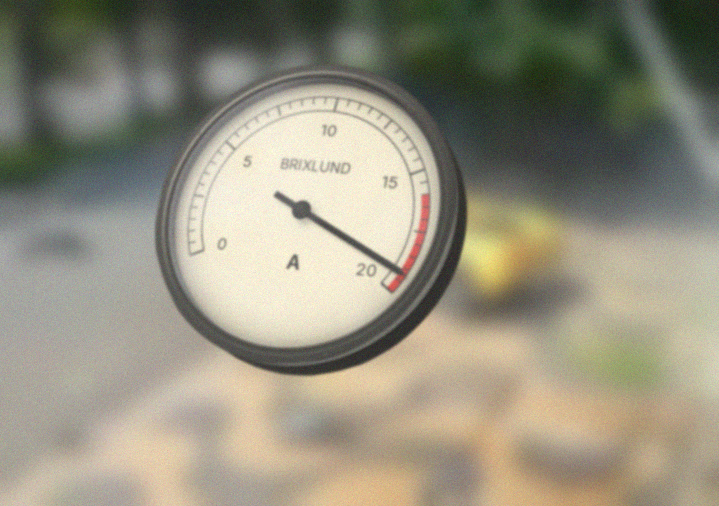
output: 19.25; A
